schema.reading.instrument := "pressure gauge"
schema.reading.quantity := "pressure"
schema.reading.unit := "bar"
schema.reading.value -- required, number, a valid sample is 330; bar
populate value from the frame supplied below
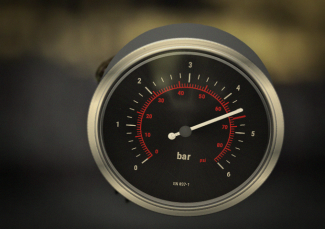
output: 4.4; bar
